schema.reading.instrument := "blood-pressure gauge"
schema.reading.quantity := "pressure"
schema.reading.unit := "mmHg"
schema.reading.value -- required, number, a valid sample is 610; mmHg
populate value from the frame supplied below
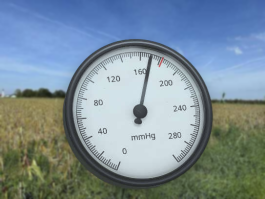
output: 170; mmHg
